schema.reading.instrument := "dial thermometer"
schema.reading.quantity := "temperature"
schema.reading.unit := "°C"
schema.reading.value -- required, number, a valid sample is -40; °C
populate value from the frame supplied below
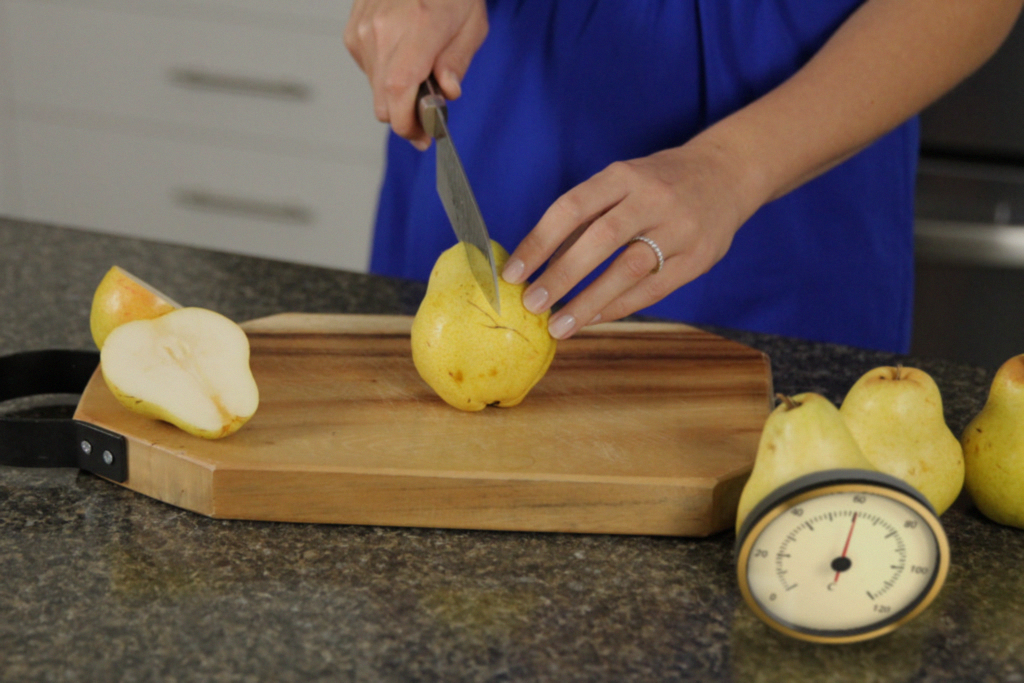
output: 60; °C
